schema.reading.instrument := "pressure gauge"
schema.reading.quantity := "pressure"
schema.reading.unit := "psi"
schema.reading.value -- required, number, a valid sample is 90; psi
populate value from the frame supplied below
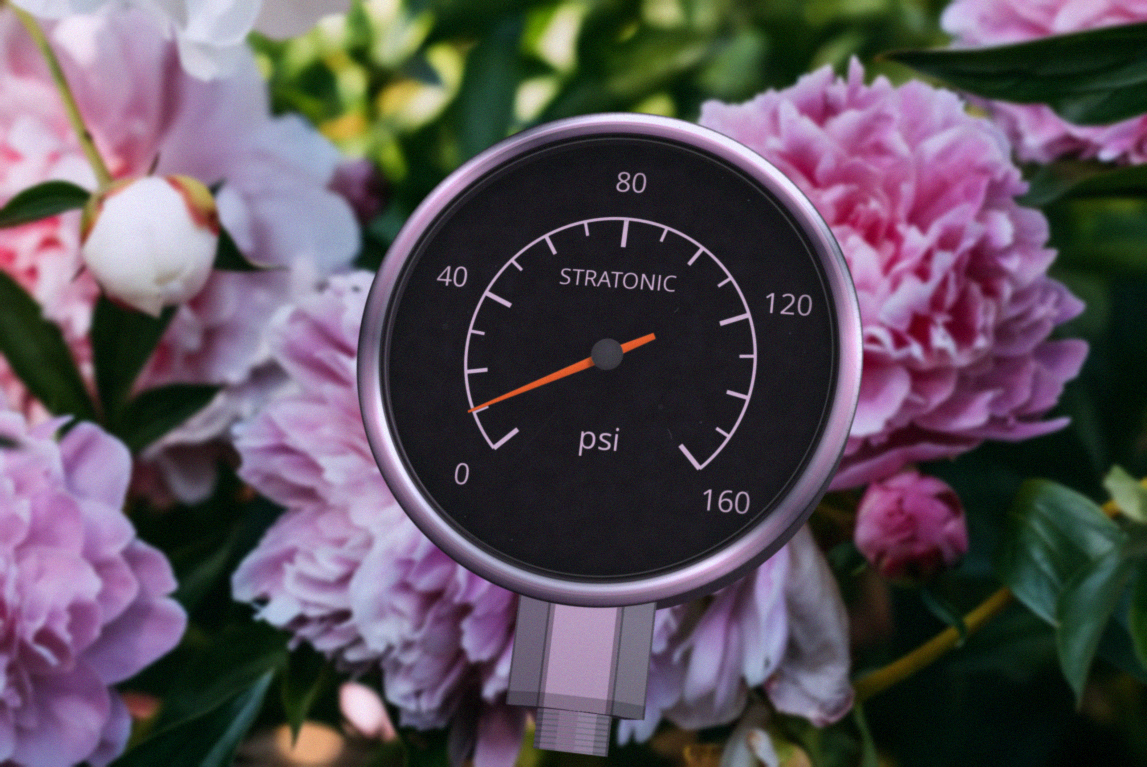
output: 10; psi
